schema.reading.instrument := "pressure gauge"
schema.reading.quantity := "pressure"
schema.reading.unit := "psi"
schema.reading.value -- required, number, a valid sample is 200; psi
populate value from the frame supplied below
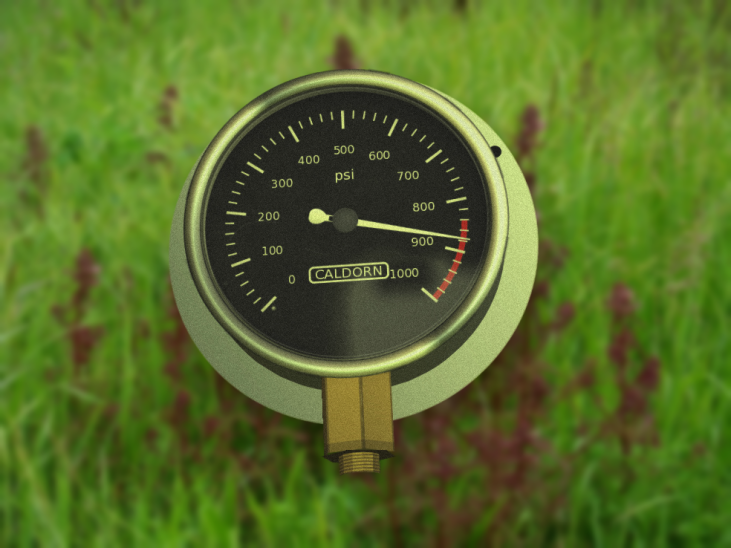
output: 880; psi
